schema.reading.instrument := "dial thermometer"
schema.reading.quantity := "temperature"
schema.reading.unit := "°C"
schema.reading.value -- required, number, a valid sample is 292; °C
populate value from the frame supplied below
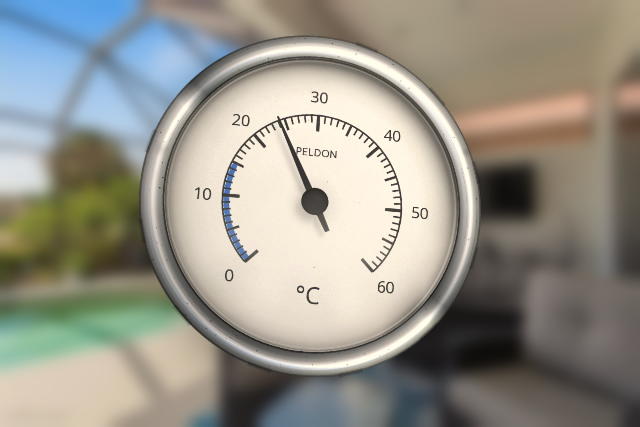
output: 24; °C
